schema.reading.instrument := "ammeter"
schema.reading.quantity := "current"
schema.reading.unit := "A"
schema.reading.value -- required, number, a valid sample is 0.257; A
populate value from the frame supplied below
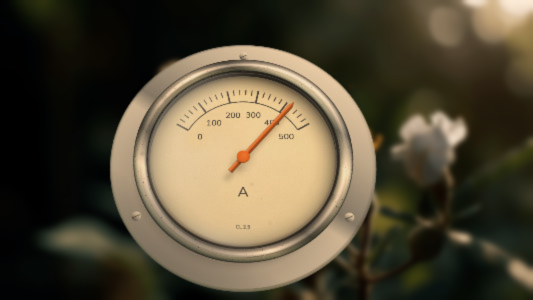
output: 420; A
